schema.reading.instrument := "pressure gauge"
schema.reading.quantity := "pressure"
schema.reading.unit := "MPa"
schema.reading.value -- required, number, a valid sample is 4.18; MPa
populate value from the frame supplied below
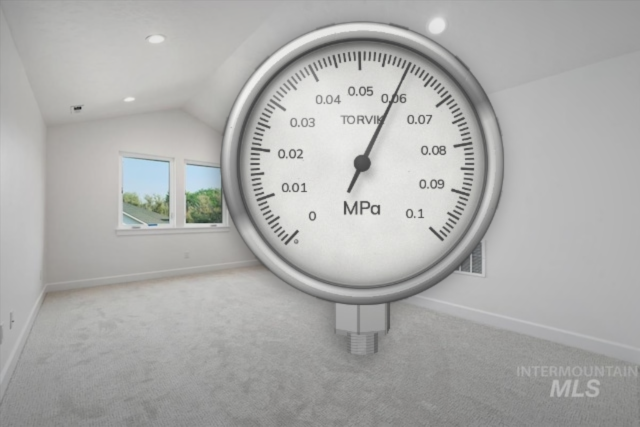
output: 0.06; MPa
